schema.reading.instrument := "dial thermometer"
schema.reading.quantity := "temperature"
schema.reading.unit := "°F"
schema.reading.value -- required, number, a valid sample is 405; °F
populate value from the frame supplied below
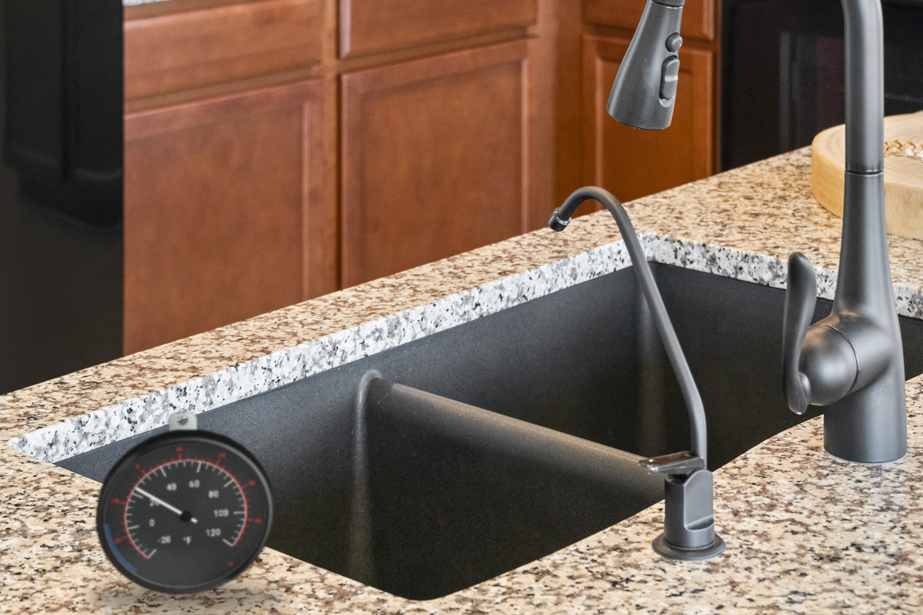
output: 24; °F
